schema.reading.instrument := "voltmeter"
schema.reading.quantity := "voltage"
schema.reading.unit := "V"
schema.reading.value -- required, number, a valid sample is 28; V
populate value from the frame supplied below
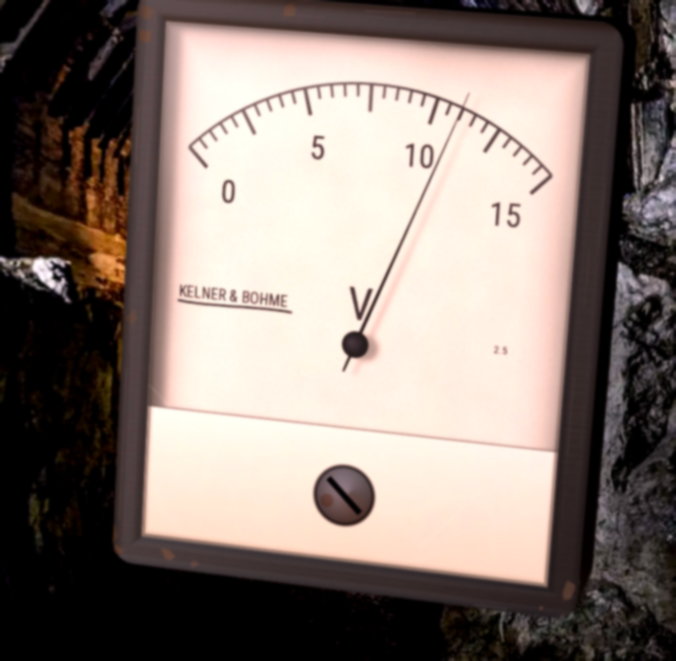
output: 11; V
